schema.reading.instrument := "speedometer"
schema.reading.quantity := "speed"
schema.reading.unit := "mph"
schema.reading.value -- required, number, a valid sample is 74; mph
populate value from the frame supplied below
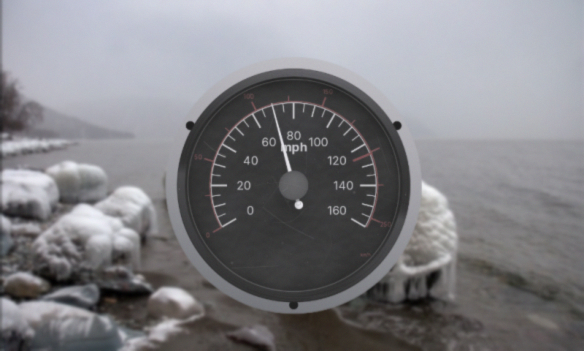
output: 70; mph
